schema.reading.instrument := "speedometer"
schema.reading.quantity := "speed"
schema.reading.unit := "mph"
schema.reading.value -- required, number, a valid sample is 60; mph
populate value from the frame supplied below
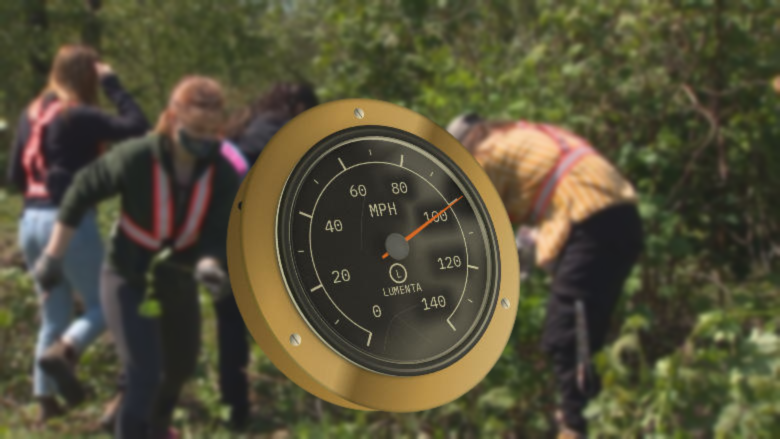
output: 100; mph
